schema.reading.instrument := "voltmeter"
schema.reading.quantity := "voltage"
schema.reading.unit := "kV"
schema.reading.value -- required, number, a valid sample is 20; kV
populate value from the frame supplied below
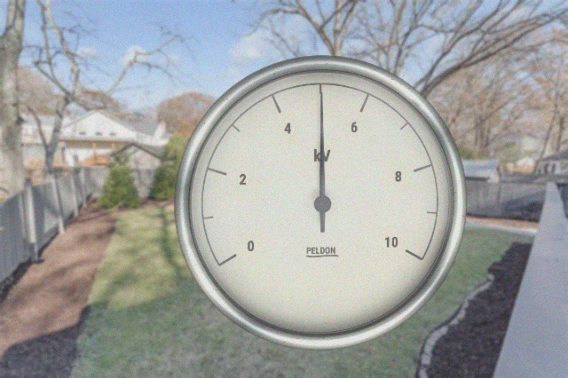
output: 5; kV
